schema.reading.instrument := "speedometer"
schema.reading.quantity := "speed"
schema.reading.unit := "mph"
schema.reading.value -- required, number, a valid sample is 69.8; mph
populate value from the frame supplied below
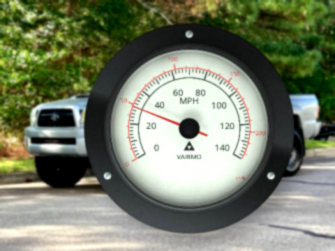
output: 30; mph
